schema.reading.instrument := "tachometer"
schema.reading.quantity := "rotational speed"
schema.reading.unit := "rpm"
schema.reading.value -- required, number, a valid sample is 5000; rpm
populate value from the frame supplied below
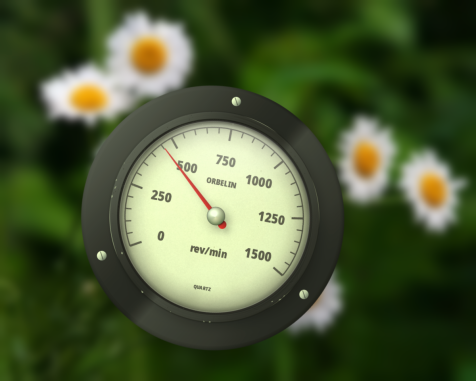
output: 450; rpm
